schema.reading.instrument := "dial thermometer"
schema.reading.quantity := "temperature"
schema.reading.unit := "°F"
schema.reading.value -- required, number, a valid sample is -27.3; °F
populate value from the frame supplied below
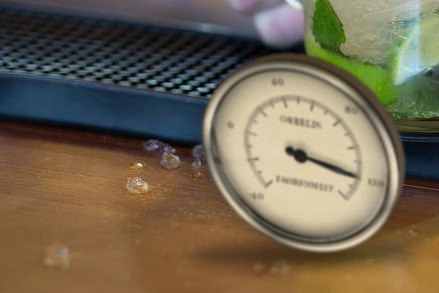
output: 120; °F
